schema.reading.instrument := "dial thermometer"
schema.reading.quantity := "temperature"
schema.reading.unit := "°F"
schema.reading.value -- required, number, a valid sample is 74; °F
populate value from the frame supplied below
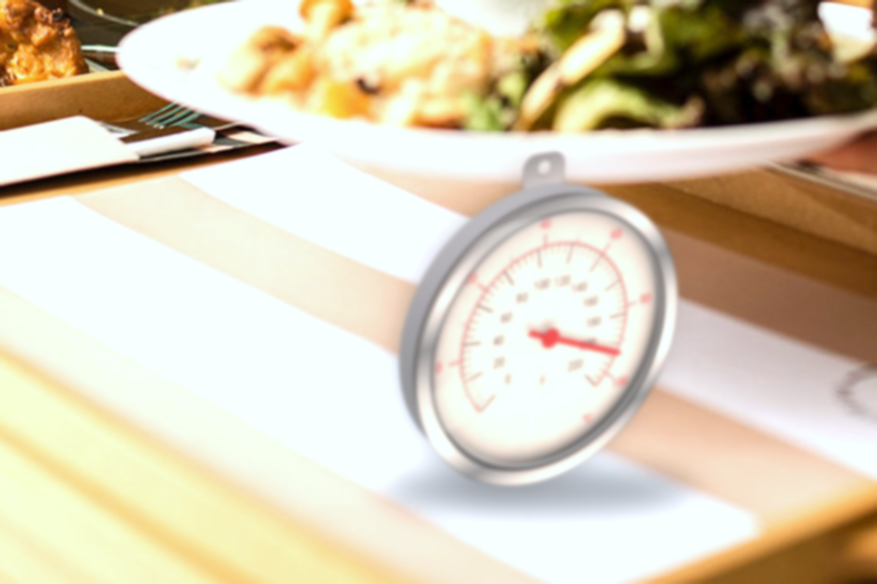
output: 200; °F
